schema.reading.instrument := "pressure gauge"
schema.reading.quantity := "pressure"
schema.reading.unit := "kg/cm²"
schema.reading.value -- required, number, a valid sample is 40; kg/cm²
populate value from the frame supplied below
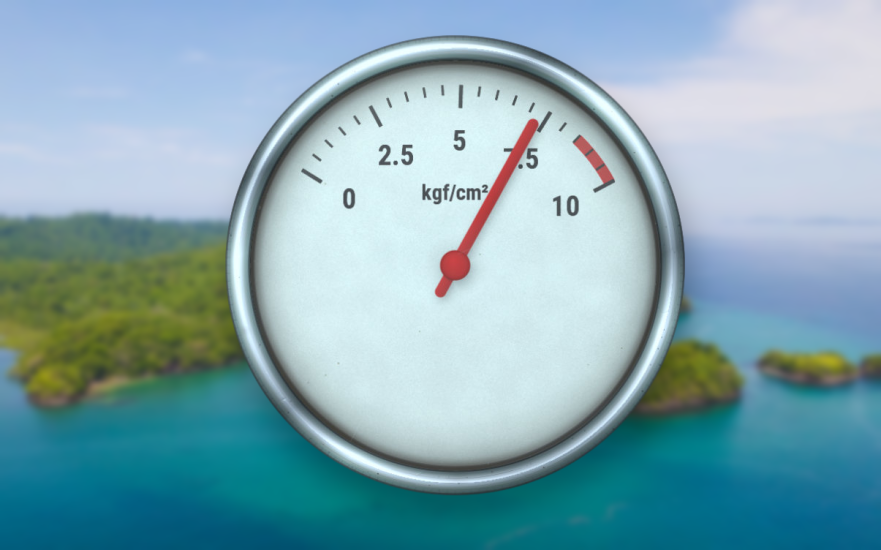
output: 7.25; kg/cm²
